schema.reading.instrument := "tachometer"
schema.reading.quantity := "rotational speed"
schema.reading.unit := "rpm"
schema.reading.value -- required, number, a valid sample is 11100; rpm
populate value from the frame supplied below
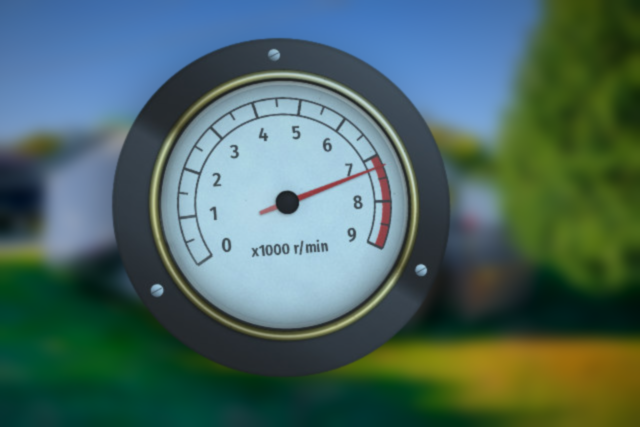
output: 7250; rpm
